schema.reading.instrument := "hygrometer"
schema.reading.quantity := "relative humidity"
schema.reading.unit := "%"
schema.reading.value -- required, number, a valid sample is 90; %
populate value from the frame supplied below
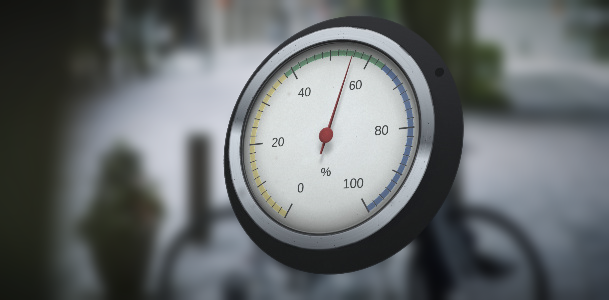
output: 56; %
